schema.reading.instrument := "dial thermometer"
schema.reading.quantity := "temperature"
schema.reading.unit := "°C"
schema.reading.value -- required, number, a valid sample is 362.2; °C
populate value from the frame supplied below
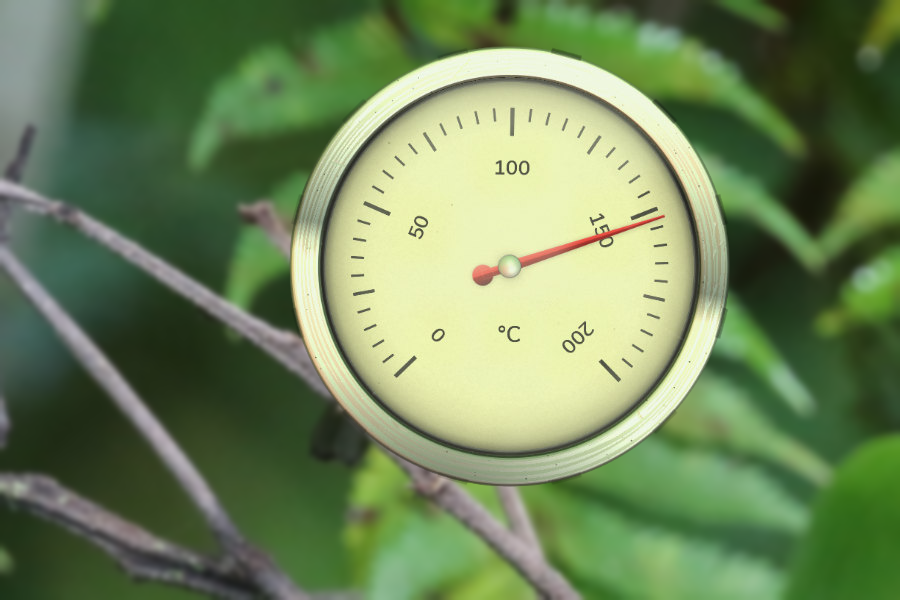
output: 152.5; °C
